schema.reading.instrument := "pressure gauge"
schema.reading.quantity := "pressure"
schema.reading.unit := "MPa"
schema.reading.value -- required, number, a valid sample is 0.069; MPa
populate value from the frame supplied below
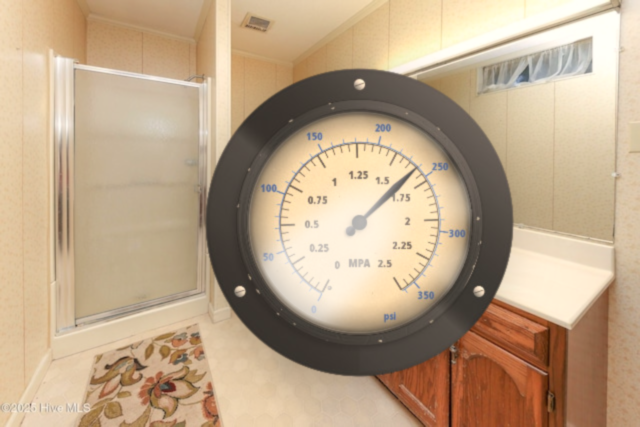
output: 1.65; MPa
